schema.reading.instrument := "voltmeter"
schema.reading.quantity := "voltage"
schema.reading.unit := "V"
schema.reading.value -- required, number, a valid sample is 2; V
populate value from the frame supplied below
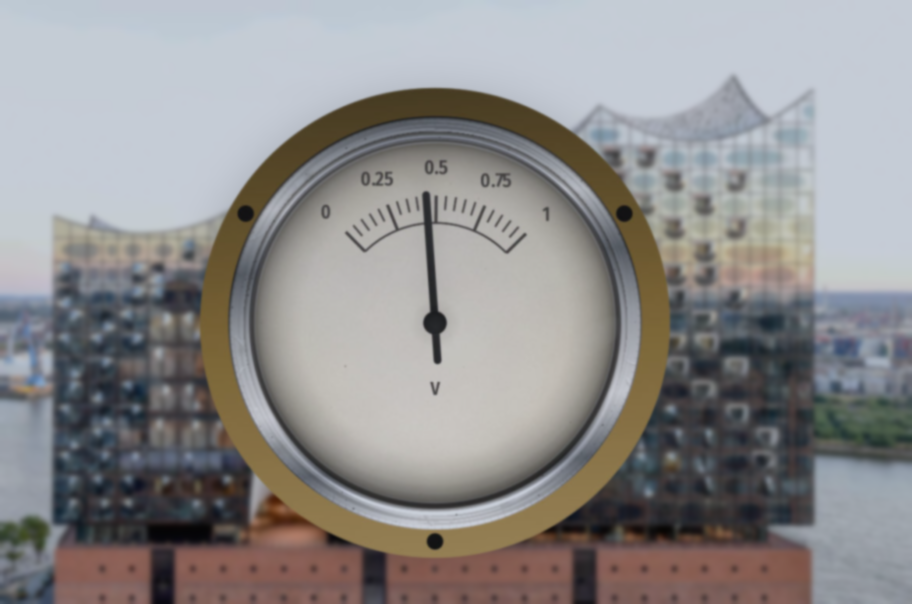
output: 0.45; V
